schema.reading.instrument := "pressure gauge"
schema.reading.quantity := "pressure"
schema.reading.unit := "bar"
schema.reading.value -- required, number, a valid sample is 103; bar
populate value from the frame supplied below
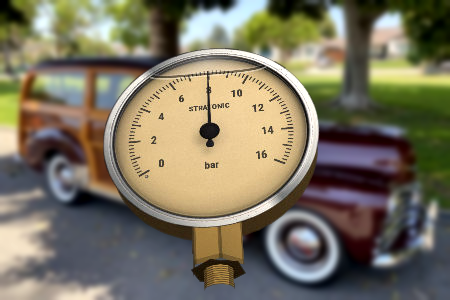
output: 8; bar
